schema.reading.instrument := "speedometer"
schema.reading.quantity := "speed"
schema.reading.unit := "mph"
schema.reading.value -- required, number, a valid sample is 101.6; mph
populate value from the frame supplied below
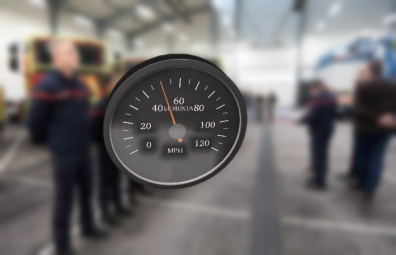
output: 50; mph
